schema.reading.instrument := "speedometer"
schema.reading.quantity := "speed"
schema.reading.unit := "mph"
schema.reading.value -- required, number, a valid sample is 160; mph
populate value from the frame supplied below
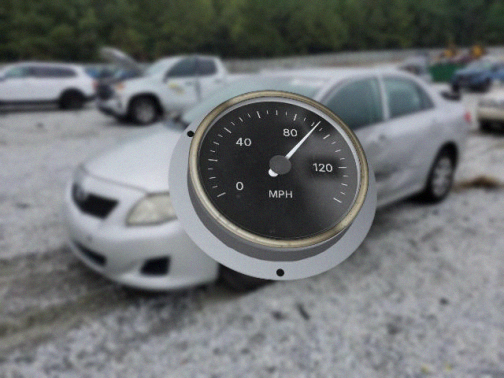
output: 92.5; mph
